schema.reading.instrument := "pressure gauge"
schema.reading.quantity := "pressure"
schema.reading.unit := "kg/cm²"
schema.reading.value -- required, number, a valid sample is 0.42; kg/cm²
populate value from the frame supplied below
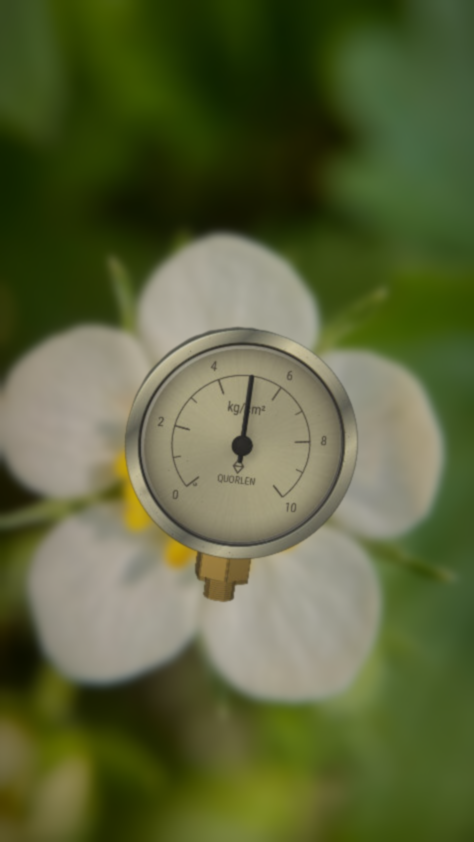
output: 5; kg/cm²
